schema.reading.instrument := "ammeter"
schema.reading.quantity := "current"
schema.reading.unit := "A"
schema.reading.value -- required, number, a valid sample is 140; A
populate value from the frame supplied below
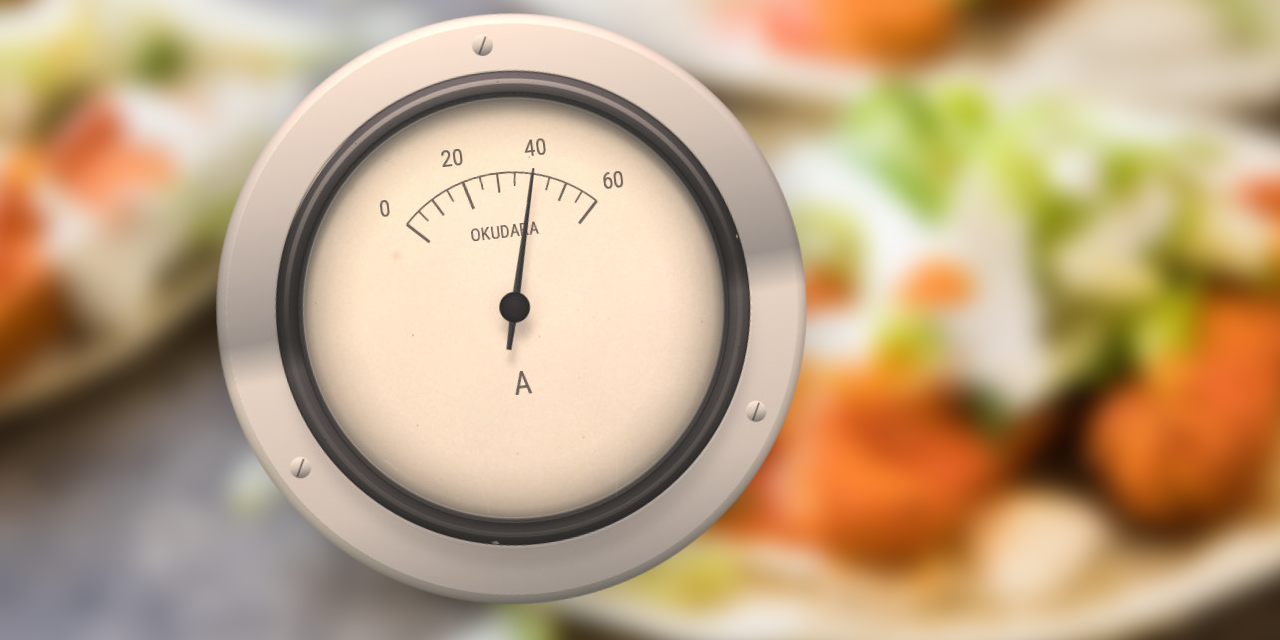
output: 40; A
